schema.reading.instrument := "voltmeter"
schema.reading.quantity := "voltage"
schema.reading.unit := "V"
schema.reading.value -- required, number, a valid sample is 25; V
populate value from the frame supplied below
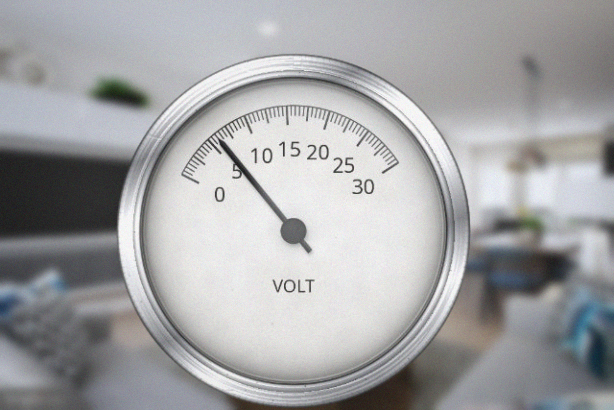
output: 6; V
